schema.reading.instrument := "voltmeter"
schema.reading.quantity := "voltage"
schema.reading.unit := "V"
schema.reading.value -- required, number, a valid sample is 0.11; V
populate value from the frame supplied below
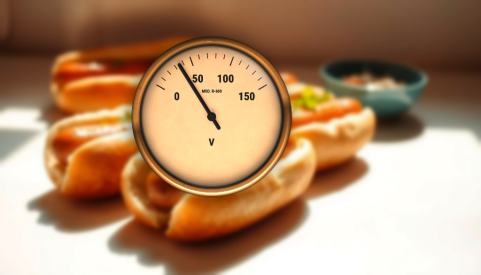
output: 35; V
